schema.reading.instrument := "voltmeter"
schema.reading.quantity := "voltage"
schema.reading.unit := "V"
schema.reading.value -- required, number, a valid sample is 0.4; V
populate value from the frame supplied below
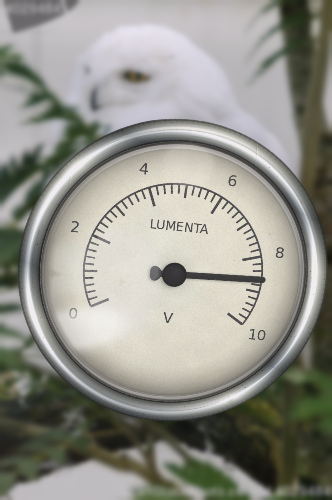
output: 8.6; V
